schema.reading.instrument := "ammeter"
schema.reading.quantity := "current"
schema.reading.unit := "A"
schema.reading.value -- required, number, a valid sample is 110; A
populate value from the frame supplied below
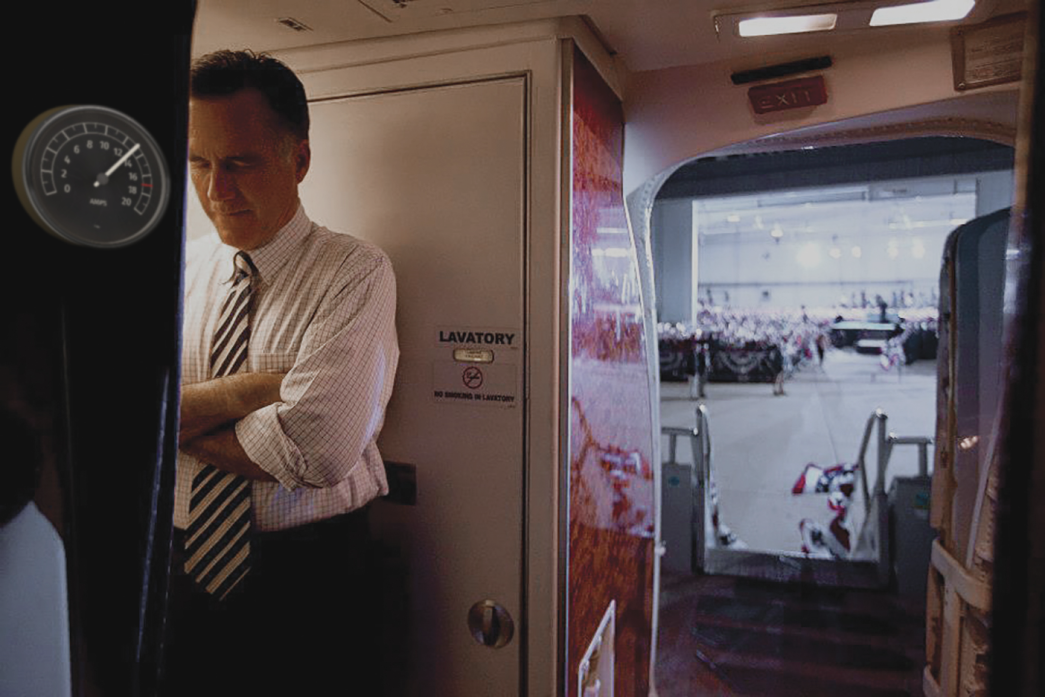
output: 13; A
